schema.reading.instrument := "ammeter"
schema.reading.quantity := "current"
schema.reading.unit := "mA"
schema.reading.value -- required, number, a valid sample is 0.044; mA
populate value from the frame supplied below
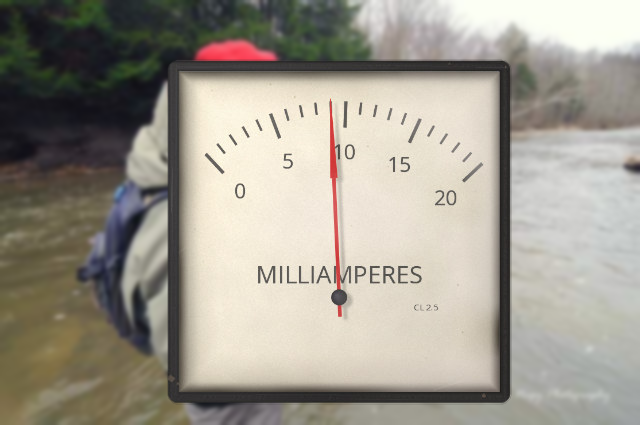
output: 9; mA
